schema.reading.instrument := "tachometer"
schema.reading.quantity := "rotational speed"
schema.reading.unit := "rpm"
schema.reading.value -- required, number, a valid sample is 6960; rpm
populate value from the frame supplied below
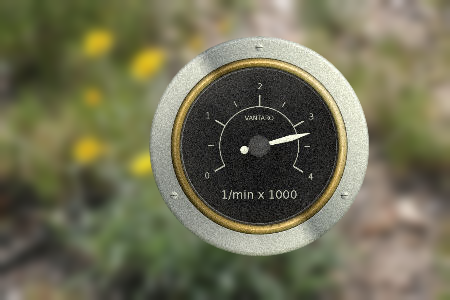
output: 3250; rpm
